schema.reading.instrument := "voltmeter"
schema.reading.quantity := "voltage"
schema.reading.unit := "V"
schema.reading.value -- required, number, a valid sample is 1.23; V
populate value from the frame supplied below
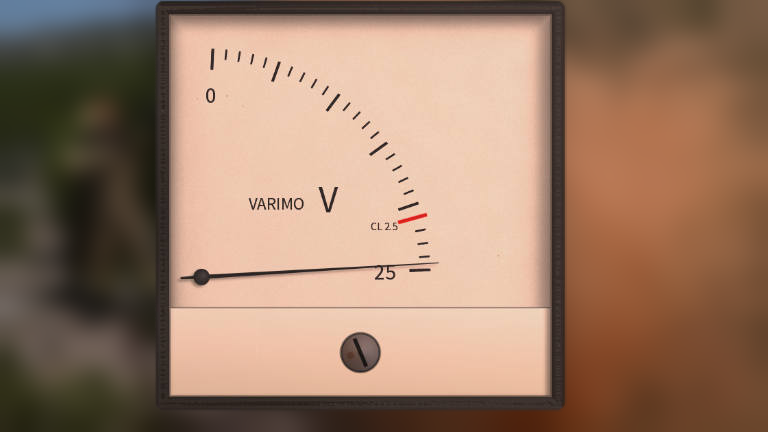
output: 24.5; V
